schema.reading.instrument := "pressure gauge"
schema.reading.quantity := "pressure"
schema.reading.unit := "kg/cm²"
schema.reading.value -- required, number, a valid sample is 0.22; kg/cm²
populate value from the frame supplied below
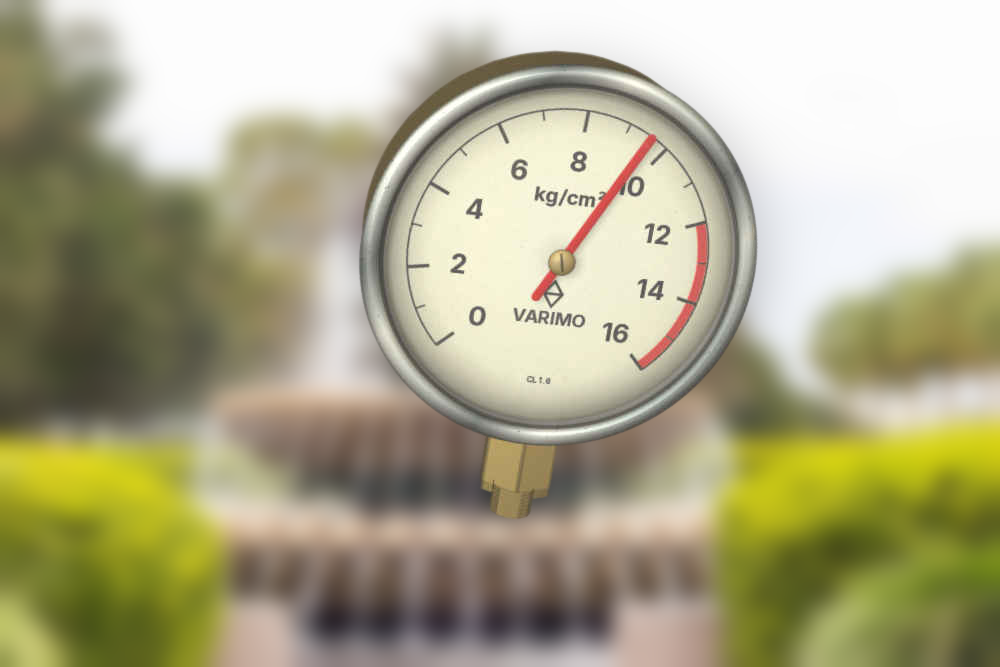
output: 9.5; kg/cm²
